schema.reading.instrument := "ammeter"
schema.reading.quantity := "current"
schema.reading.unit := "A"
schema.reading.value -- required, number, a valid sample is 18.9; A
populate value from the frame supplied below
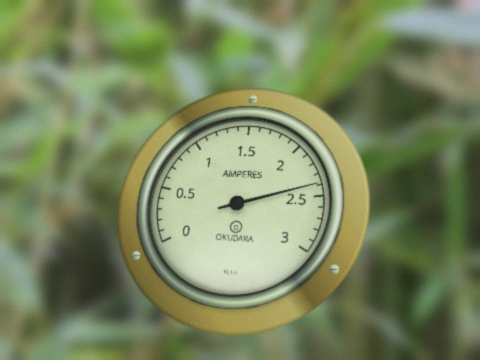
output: 2.4; A
